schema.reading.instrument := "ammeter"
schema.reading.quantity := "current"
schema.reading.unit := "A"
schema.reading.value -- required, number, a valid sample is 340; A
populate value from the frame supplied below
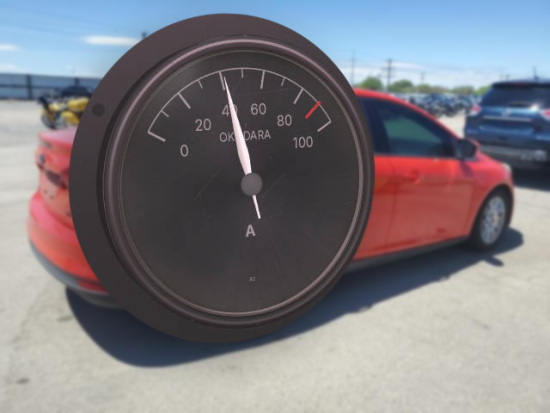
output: 40; A
